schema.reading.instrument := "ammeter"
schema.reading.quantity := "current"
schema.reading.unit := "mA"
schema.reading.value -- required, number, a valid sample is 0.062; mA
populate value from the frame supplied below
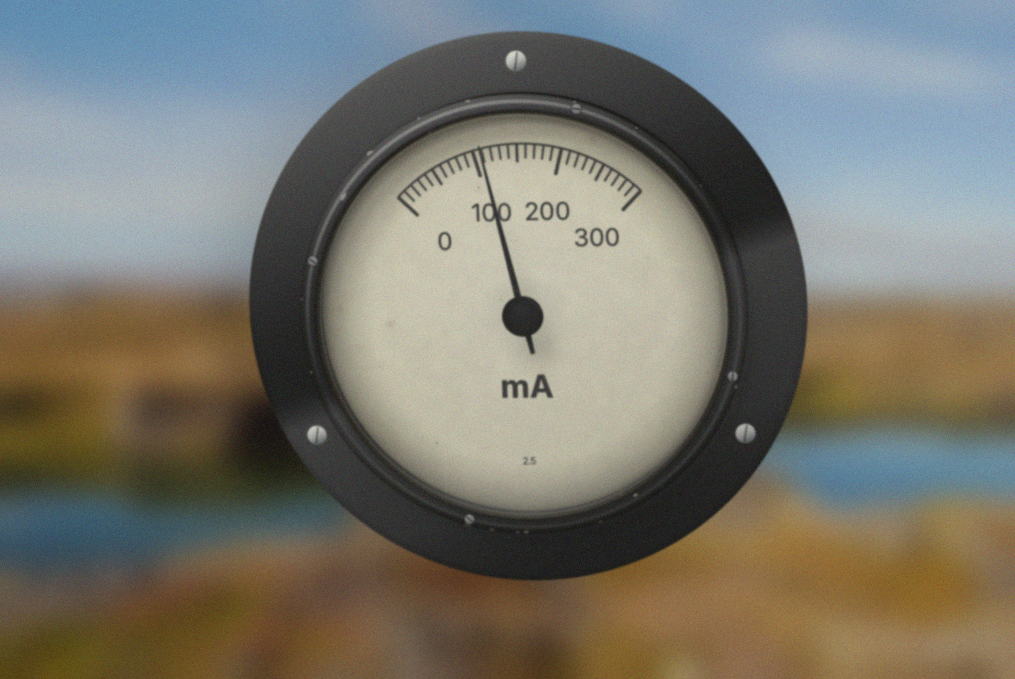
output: 110; mA
